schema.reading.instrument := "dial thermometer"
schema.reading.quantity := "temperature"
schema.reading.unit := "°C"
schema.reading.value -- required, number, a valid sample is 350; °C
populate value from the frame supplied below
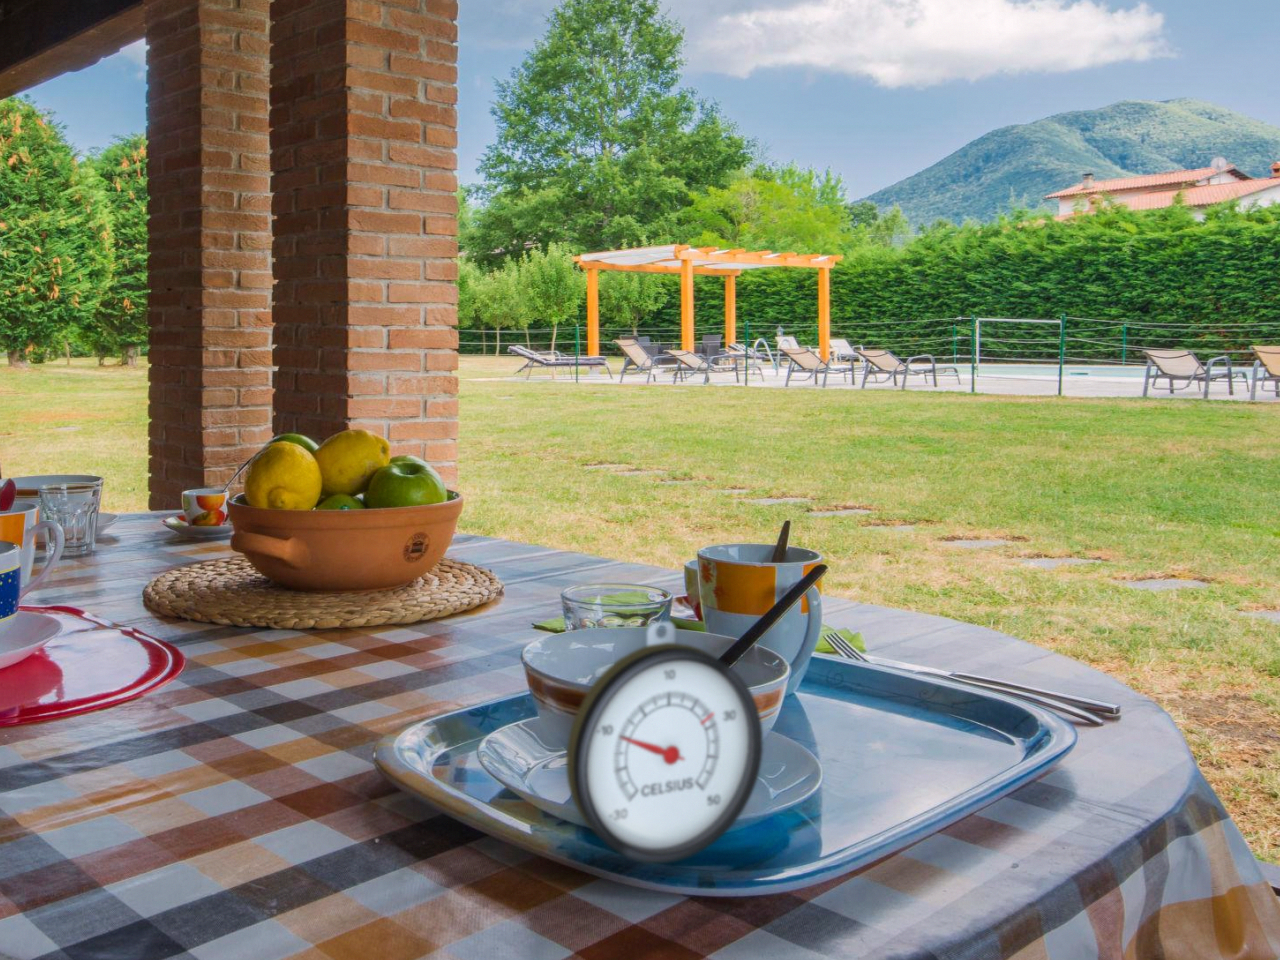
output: -10; °C
